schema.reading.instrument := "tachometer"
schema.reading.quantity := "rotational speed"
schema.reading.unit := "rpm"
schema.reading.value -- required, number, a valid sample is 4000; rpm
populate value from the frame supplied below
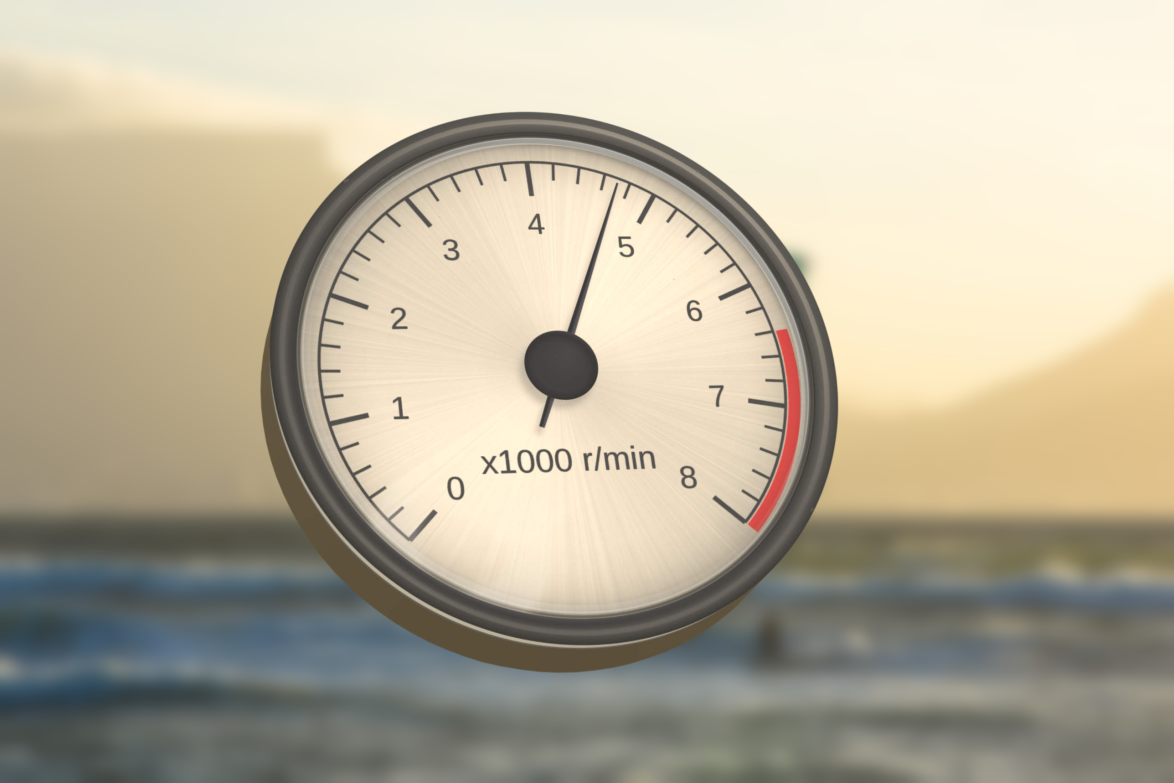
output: 4700; rpm
